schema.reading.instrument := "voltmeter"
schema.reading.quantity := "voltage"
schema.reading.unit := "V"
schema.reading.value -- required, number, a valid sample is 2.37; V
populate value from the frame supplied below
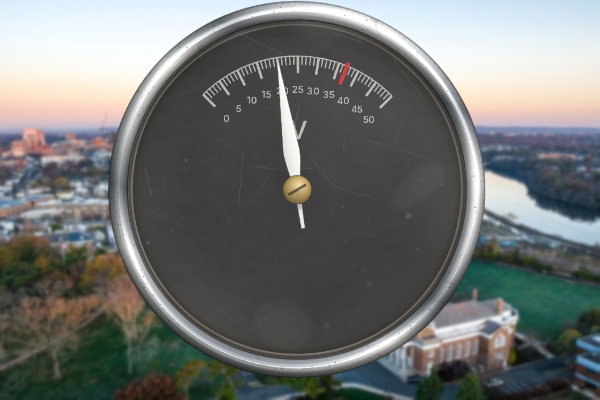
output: 20; V
